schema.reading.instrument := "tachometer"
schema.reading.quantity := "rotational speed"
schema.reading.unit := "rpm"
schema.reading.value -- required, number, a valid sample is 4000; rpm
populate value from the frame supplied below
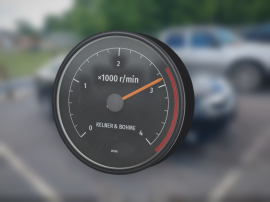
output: 2900; rpm
